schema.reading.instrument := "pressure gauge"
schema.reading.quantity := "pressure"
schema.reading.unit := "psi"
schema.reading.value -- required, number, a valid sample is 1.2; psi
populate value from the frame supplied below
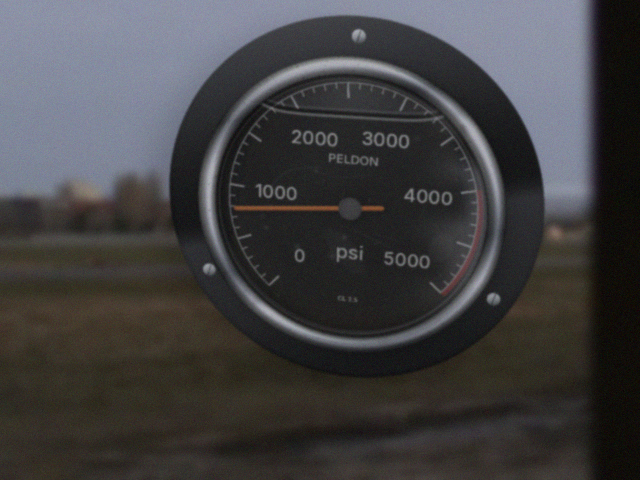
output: 800; psi
